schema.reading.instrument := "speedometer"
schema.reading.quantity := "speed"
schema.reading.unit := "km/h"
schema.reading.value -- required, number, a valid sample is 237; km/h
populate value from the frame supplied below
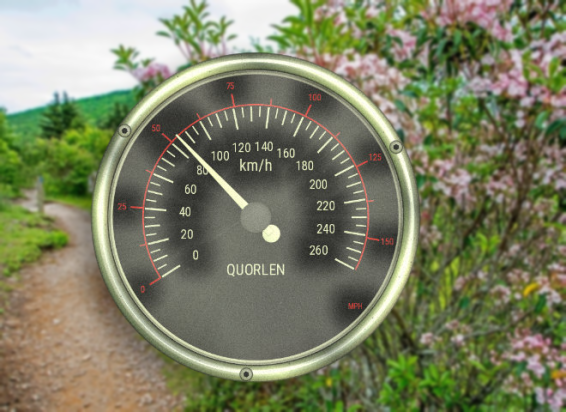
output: 85; km/h
